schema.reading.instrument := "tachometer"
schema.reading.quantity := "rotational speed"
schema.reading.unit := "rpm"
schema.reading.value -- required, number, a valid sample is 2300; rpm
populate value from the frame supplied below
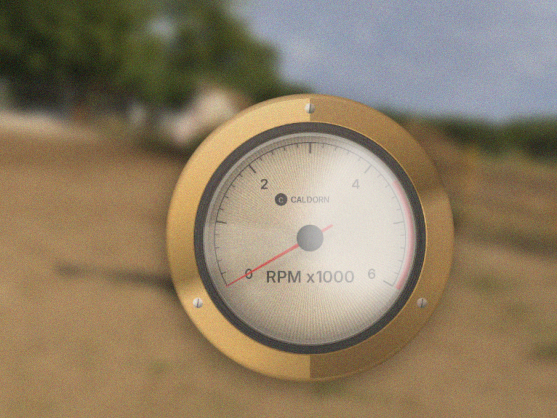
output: 0; rpm
